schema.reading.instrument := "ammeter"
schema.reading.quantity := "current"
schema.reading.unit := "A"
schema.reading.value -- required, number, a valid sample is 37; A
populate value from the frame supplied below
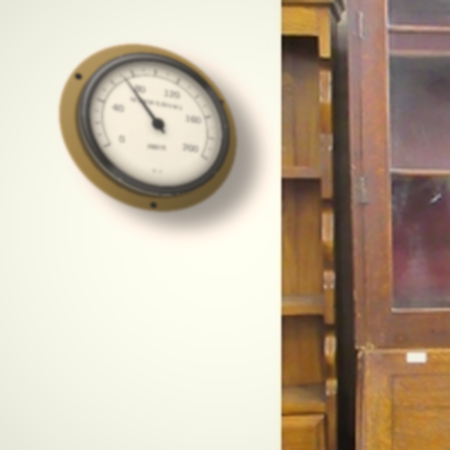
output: 70; A
